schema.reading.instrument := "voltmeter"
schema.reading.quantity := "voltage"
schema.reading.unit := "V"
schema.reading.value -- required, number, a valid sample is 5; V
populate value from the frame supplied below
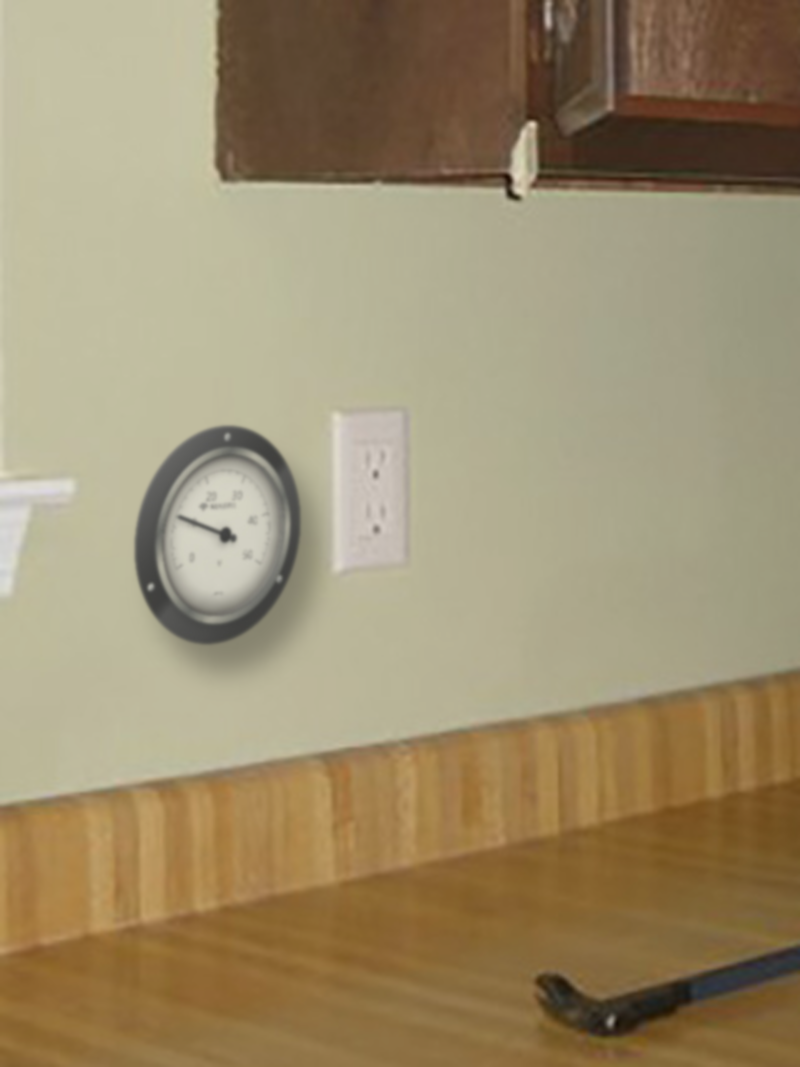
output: 10; V
